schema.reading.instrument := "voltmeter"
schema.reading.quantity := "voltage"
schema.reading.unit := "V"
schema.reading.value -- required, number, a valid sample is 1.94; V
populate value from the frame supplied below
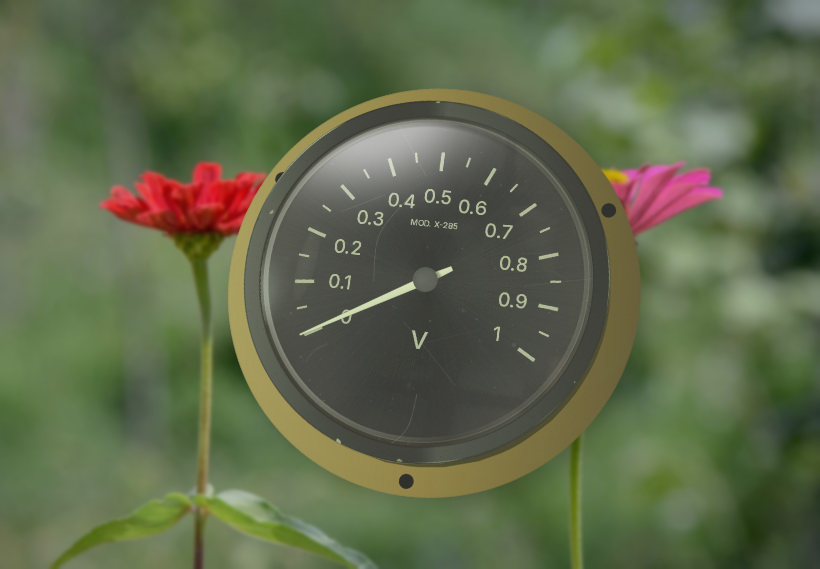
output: 0; V
